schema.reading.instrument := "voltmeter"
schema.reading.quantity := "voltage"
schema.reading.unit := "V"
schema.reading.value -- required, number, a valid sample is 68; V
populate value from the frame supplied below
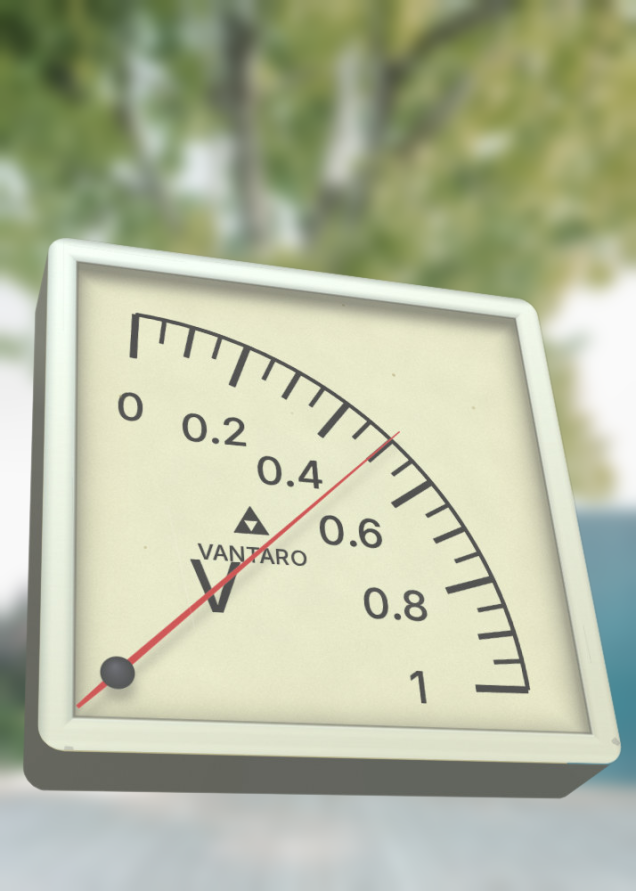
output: 0.5; V
